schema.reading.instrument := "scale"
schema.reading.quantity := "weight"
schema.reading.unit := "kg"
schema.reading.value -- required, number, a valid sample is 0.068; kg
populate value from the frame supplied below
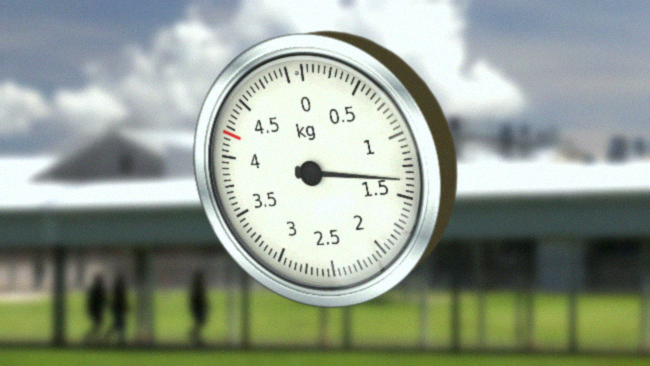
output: 1.35; kg
